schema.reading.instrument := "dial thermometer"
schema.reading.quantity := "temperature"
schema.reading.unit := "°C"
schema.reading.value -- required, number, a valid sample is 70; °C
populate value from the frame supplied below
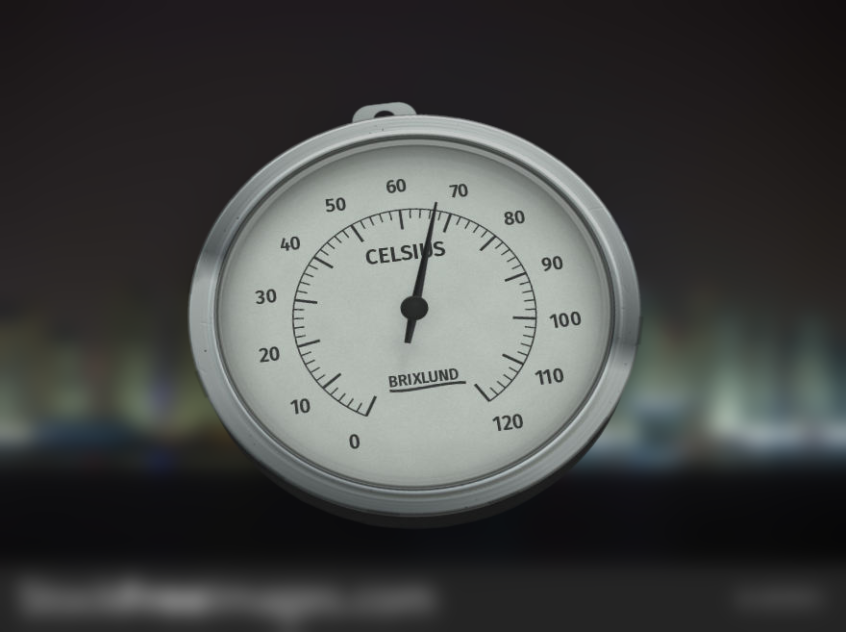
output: 67; °C
